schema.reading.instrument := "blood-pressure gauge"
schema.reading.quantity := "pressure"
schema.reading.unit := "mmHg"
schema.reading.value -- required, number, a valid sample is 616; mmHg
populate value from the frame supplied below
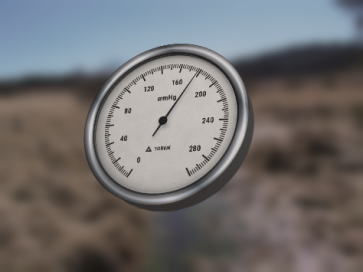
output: 180; mmHg
